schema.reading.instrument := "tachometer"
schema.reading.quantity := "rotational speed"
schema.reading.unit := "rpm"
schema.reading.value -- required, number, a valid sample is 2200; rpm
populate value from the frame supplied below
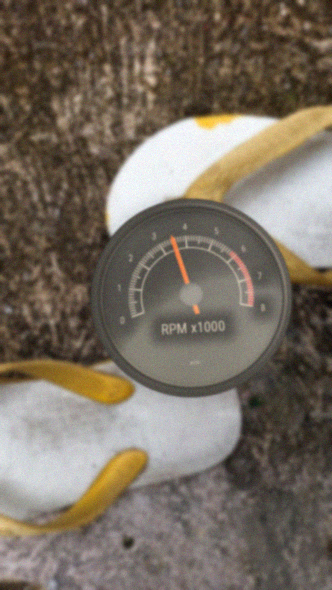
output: 3500; rpm
